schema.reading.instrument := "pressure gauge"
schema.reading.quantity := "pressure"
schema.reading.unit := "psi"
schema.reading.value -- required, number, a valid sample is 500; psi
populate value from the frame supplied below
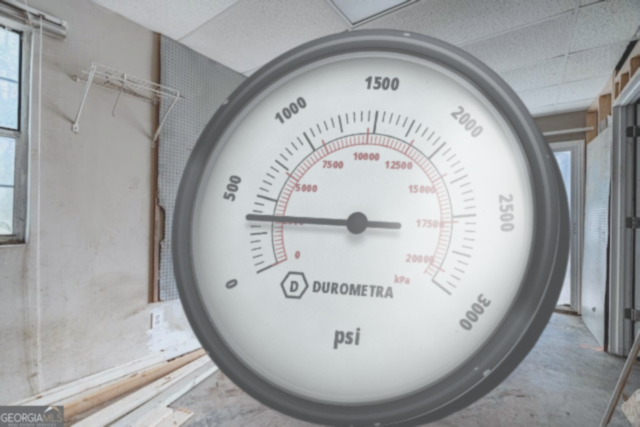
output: 350; psi
